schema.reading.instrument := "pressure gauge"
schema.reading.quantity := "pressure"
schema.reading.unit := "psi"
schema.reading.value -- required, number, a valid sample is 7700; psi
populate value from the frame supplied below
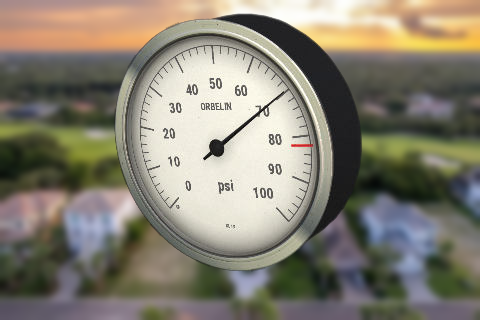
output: 70; psi
